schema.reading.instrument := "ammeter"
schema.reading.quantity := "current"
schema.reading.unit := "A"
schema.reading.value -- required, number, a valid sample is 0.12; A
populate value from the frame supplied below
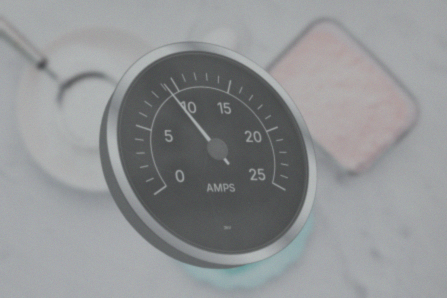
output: 9; A
